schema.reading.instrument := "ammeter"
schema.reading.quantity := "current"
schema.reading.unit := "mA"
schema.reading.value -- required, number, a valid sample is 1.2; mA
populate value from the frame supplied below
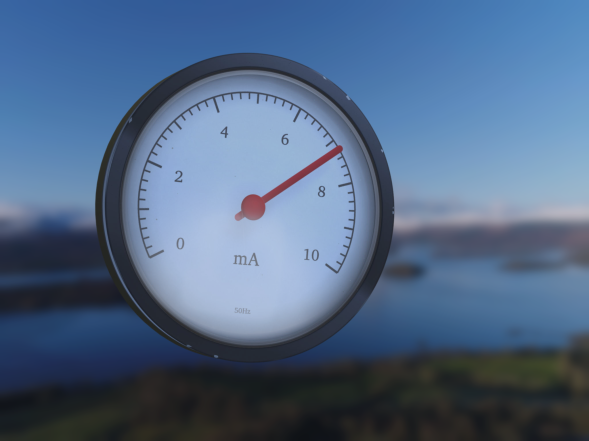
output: 7.2; mA
